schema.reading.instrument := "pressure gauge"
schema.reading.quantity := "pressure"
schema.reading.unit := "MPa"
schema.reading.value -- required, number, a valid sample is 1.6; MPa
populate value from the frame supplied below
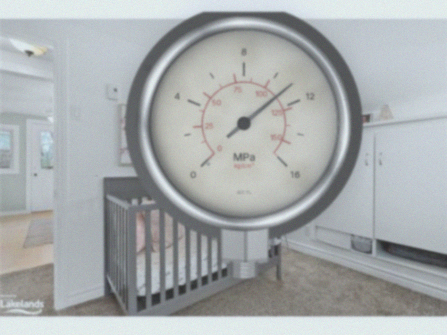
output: 11; MPa
